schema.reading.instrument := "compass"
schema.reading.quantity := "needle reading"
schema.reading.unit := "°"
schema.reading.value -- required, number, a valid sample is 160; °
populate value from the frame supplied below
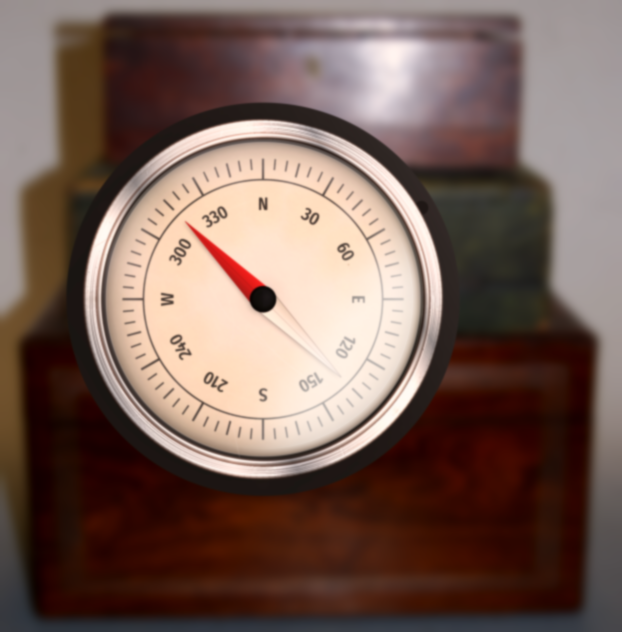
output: 315; °
